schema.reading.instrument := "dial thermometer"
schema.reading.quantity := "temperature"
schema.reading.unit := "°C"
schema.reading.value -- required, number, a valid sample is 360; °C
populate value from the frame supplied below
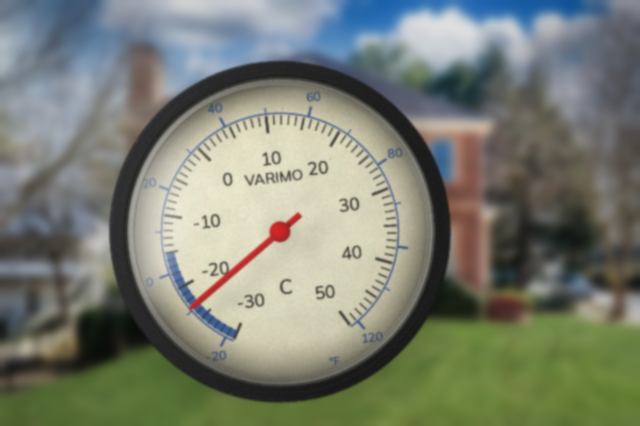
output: -23; °C
